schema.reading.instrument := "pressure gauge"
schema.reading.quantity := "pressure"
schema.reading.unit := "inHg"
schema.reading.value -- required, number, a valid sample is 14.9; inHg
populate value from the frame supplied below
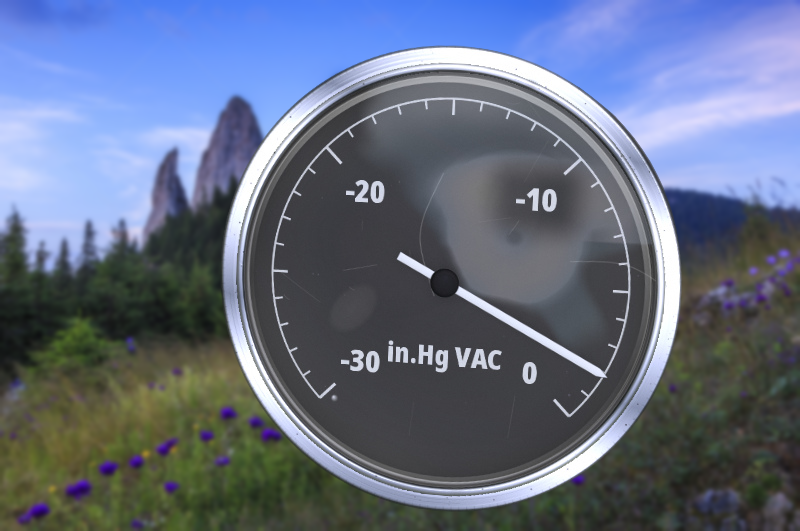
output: -2; inHg
